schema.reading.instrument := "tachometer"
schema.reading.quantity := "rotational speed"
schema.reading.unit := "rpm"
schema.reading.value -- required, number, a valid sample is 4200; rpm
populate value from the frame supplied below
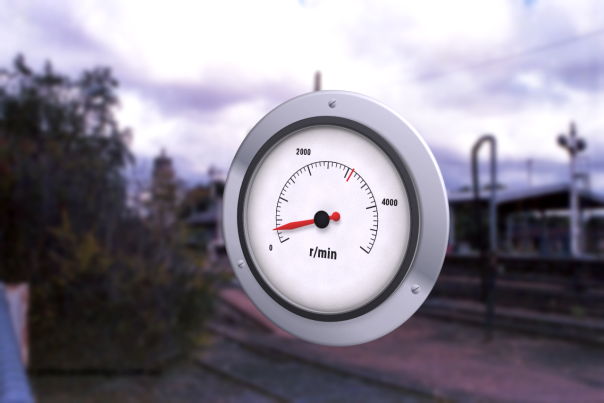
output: 300; rpm
